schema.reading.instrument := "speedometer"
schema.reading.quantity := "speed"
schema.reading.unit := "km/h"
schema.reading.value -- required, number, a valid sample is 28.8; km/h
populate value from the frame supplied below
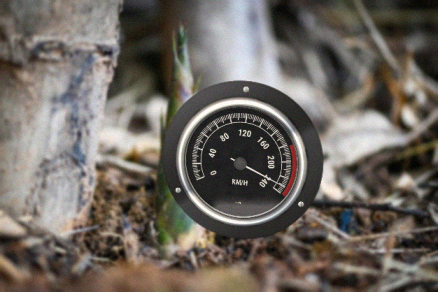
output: 230; km/h
